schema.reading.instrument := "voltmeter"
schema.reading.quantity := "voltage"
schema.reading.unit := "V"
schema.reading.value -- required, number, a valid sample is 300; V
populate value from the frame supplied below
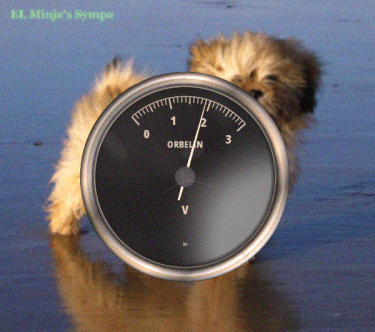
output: 1.9; V
